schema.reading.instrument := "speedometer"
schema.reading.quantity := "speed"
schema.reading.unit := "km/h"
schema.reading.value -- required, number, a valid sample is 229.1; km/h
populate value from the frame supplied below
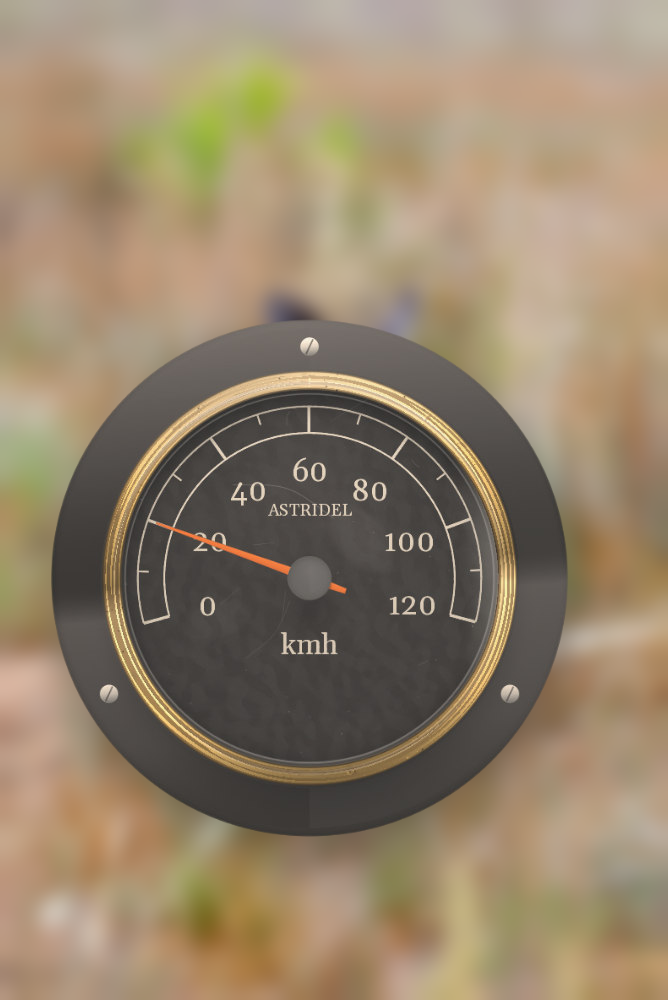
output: 20; km/h
